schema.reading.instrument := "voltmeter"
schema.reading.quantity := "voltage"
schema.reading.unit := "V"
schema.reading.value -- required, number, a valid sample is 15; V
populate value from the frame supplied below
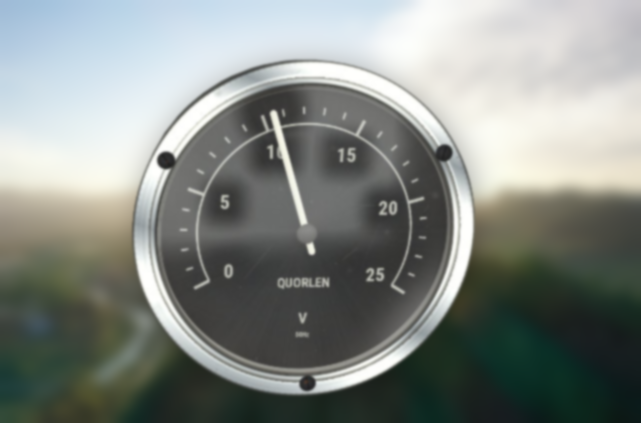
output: 10.5; V
